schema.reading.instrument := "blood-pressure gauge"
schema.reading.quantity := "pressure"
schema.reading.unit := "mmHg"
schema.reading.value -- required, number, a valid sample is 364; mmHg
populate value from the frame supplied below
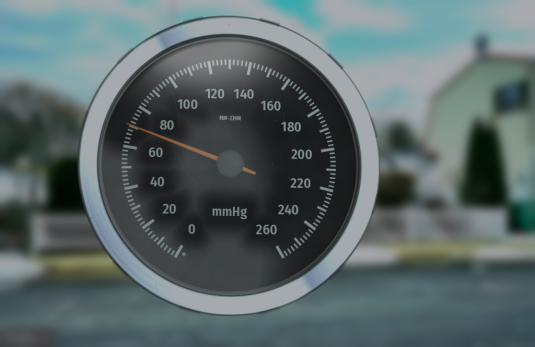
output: 70; mmHg
